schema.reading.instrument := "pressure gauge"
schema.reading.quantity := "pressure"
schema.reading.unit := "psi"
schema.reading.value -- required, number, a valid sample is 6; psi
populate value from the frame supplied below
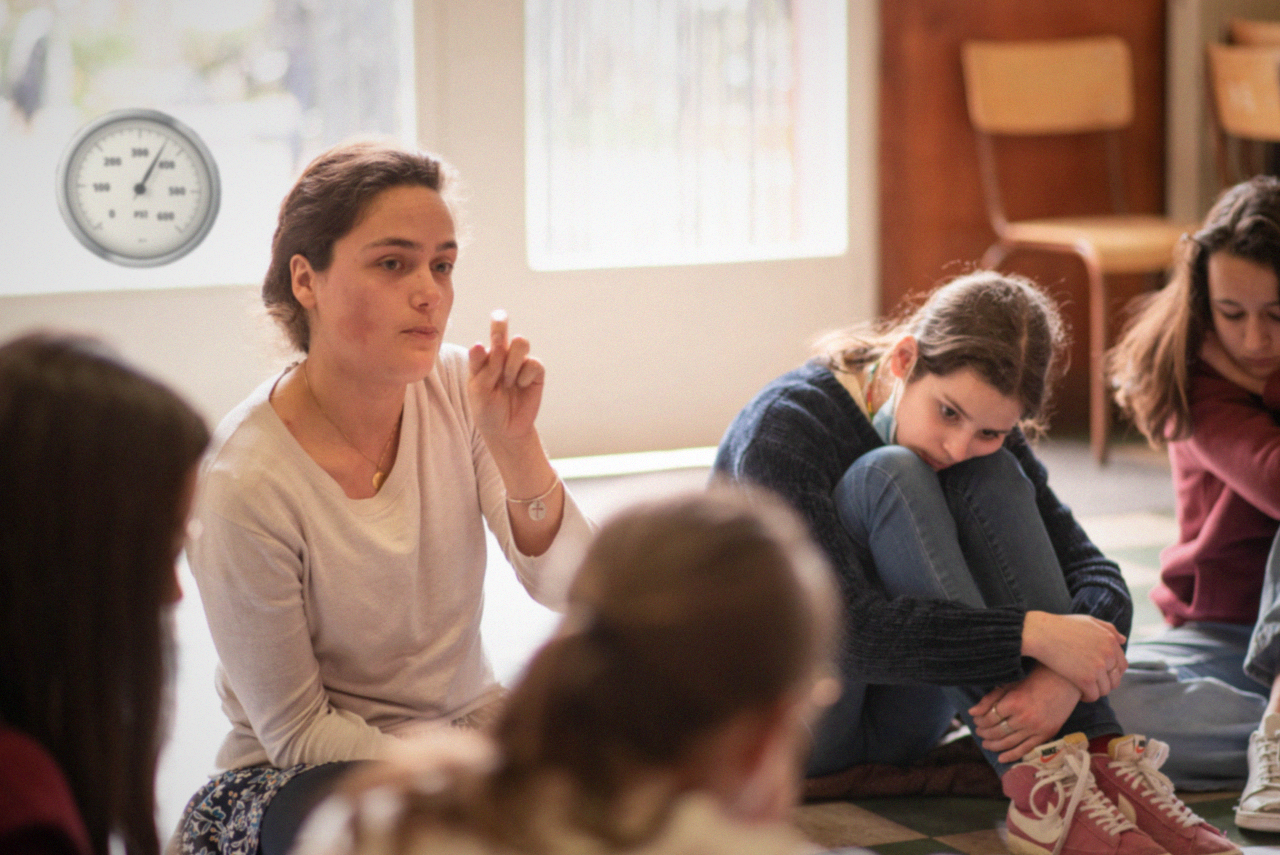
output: 360; psi
